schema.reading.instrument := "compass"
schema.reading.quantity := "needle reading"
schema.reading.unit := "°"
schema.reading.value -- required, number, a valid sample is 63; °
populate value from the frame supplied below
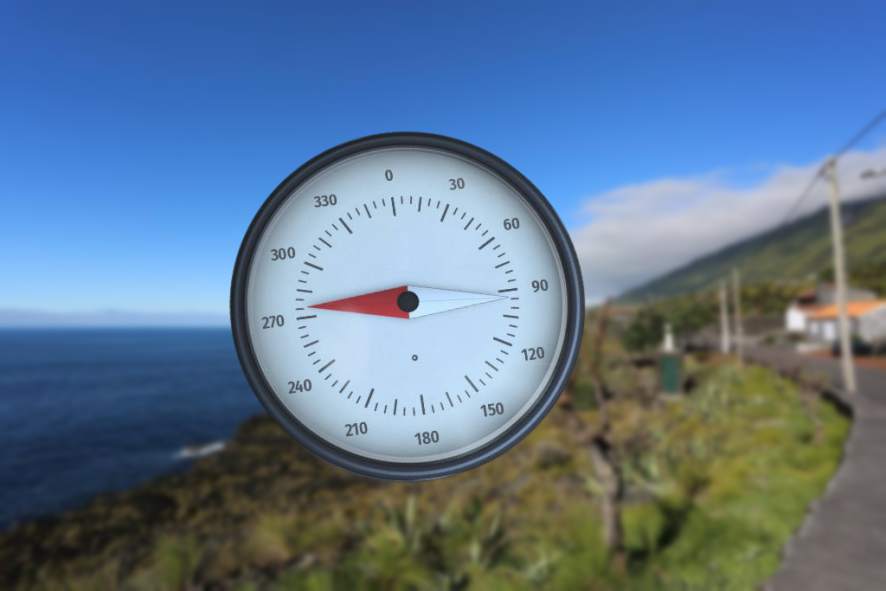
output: 275; °
